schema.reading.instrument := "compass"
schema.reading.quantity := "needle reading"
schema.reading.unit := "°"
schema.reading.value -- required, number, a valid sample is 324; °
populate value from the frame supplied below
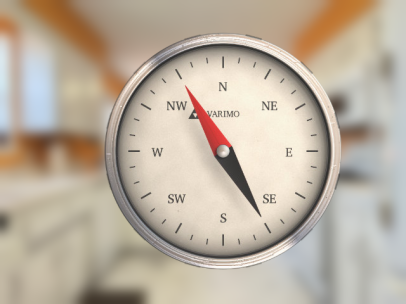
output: 330; °
